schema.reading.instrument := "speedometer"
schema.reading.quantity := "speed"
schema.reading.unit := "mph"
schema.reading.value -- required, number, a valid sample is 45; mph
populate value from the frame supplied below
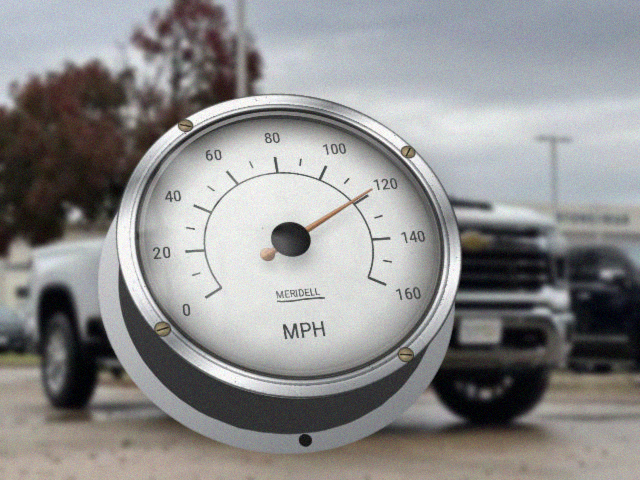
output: 120; mph
